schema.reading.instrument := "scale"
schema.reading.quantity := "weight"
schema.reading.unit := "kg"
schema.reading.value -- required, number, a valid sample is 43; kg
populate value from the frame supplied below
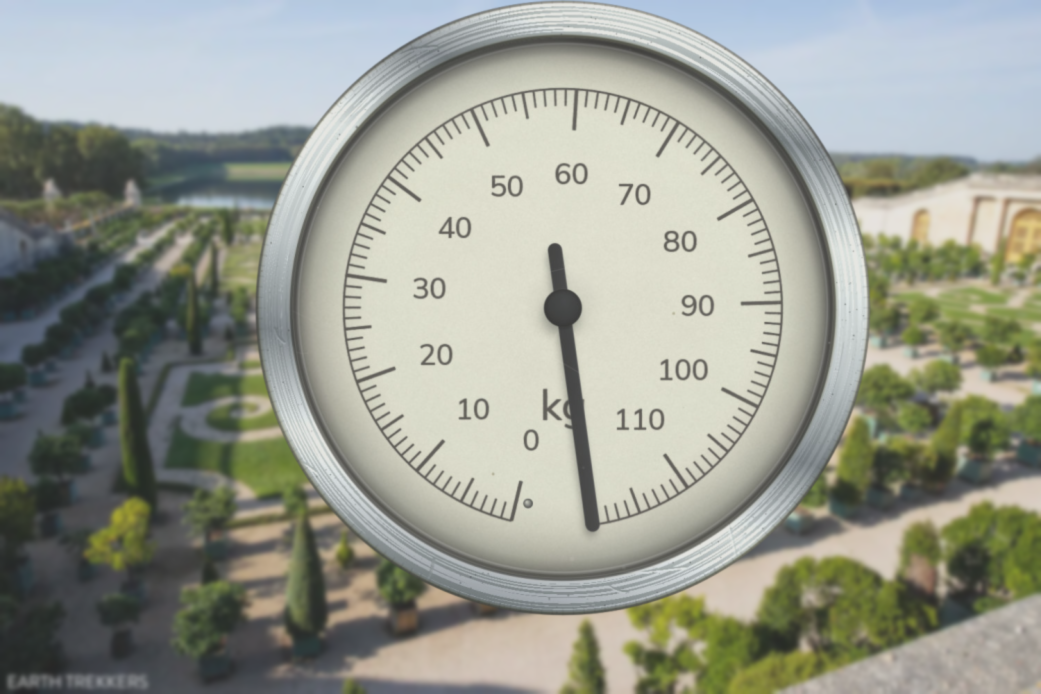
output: 119.5; kg
